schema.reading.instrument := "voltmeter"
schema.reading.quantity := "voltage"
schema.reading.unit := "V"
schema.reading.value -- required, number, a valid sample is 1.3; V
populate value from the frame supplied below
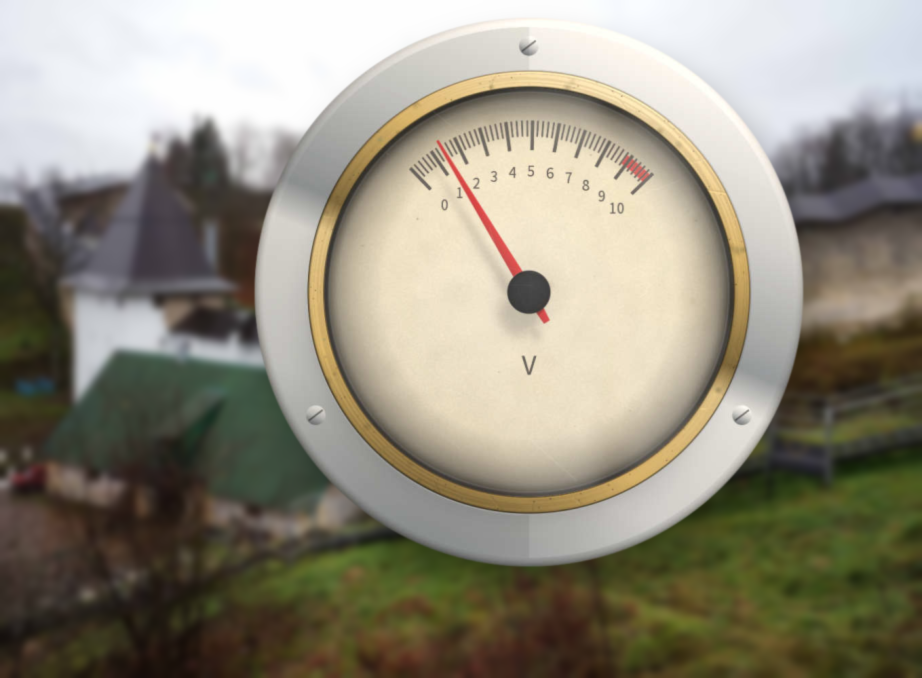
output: 1.4; V
